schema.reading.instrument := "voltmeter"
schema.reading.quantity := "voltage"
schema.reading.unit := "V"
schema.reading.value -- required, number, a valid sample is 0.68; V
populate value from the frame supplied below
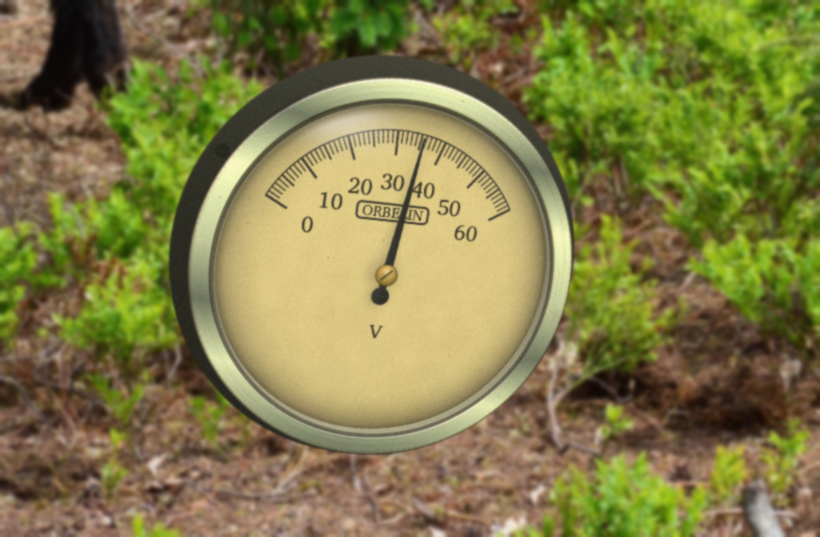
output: 35; V
